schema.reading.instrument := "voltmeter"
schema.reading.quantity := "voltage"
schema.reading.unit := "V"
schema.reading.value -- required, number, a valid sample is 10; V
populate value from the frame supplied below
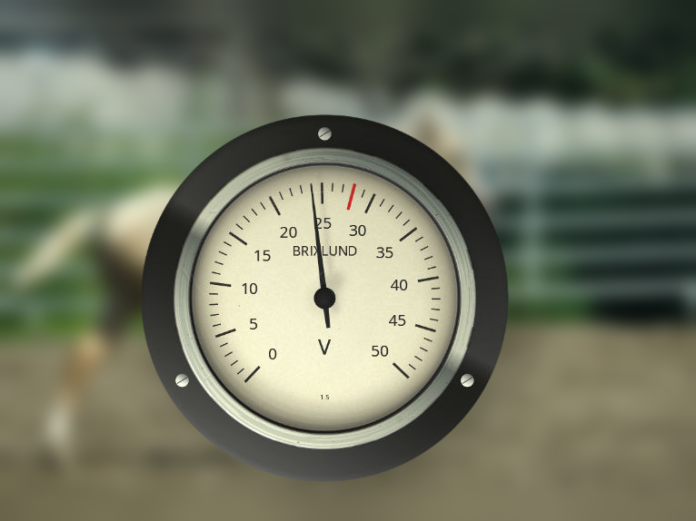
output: 24; V
